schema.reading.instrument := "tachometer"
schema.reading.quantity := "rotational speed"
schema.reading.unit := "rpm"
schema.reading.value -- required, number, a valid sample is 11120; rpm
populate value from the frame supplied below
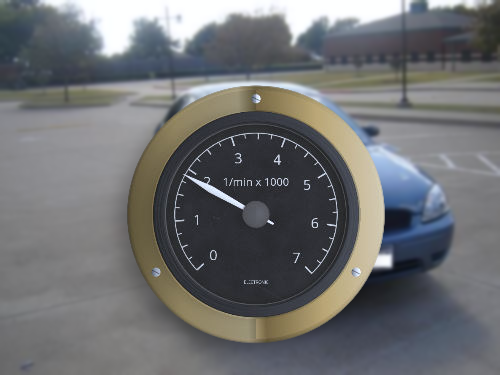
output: 1875; rpm
